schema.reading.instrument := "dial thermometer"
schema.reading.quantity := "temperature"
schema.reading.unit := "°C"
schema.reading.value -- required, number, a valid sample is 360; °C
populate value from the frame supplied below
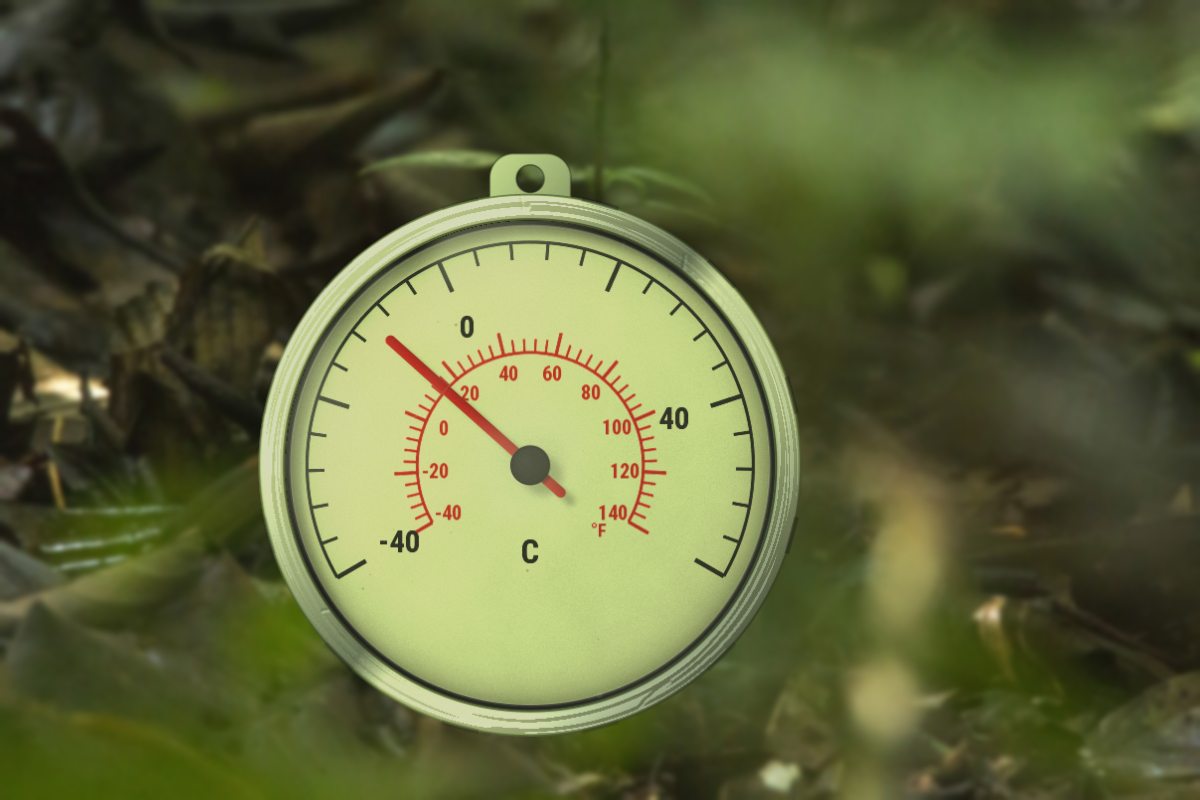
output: -10; °C
